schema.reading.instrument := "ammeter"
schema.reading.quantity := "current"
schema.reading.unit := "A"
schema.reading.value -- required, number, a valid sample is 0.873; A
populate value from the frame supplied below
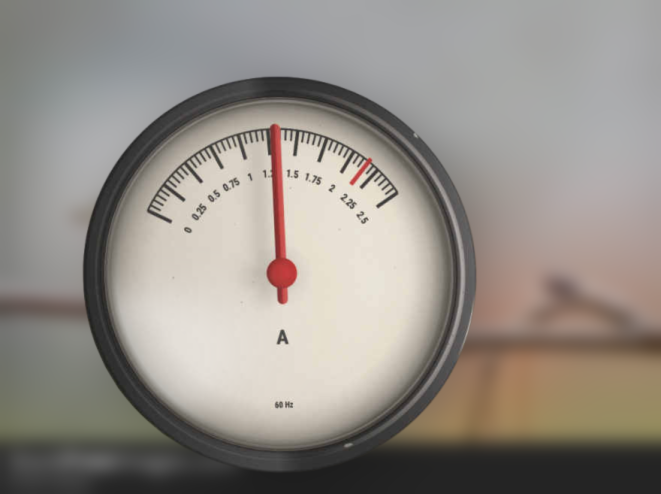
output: 1.3; A
